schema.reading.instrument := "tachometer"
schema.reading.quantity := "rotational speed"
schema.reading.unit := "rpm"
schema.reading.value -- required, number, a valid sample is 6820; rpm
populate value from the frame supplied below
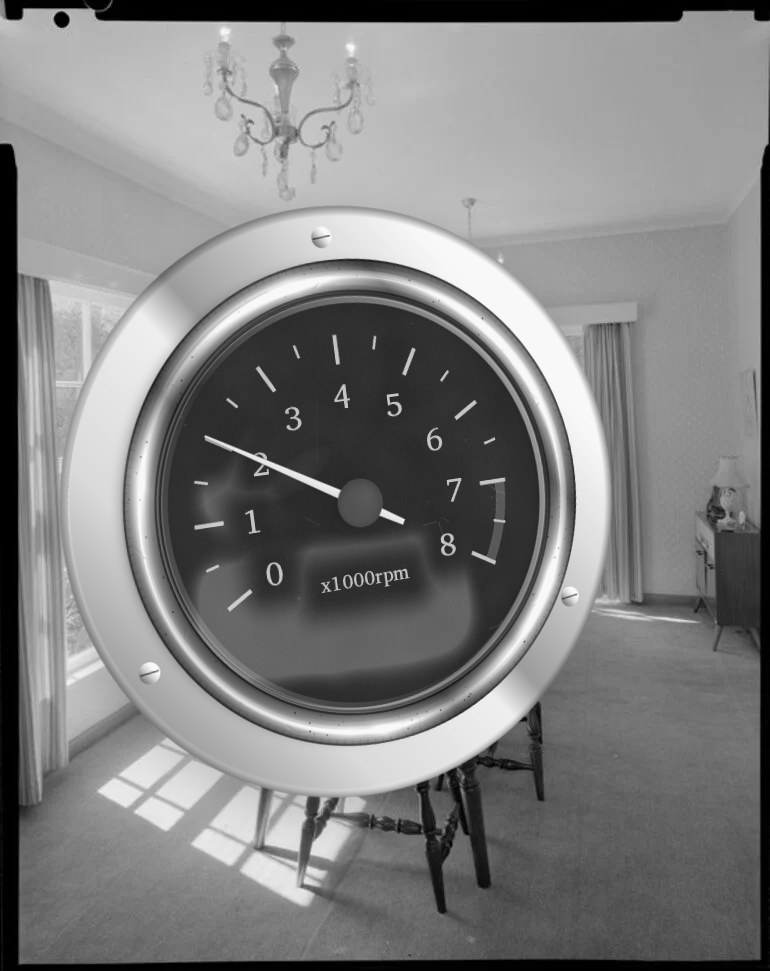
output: 2000; rpm
